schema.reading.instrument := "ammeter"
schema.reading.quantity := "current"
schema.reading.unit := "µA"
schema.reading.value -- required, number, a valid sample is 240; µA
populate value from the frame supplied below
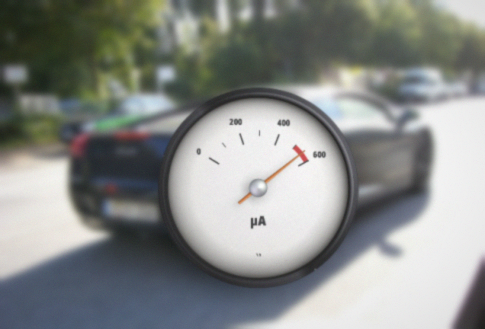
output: 550; µA
